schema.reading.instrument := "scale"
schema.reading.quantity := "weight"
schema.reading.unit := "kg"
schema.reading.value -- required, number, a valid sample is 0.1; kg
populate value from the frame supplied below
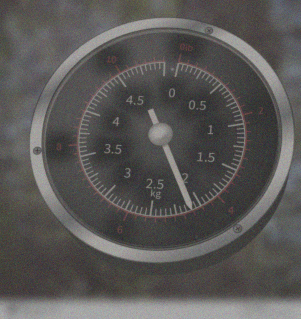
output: 2.1; kg
